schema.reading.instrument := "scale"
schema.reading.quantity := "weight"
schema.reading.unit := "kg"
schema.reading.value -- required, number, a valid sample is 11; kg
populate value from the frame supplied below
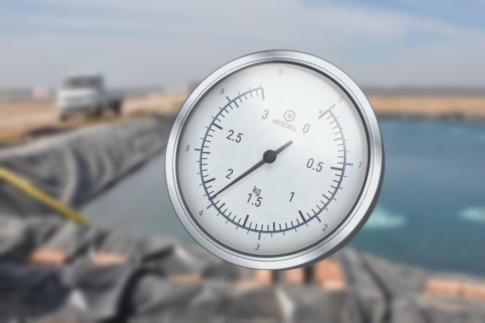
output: 1.85; kg
